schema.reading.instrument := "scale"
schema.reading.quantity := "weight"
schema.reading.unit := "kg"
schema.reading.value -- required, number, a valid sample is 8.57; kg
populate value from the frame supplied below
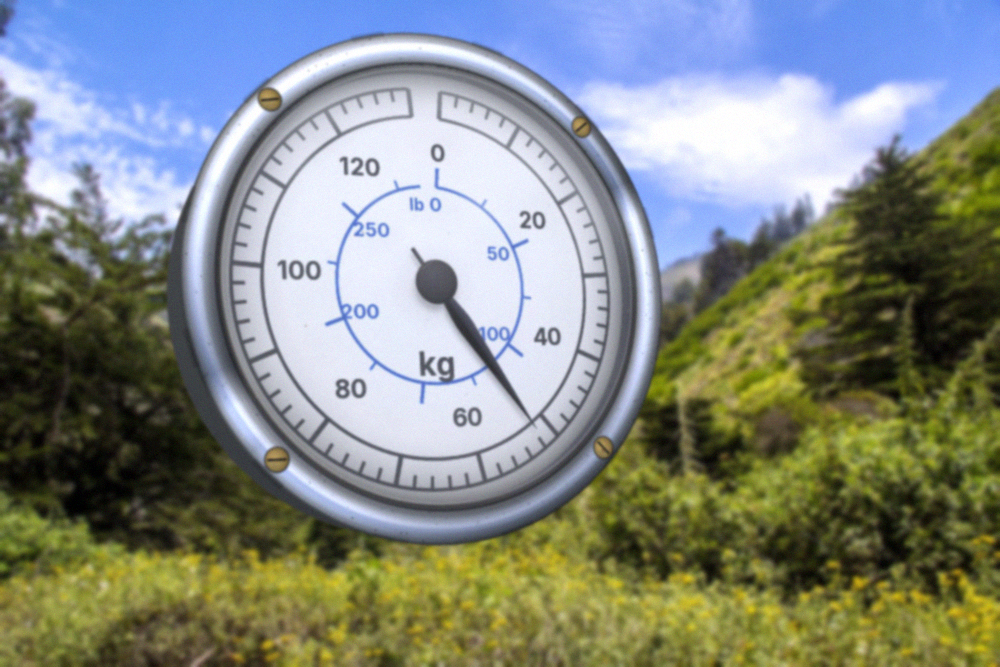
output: 52; kg
